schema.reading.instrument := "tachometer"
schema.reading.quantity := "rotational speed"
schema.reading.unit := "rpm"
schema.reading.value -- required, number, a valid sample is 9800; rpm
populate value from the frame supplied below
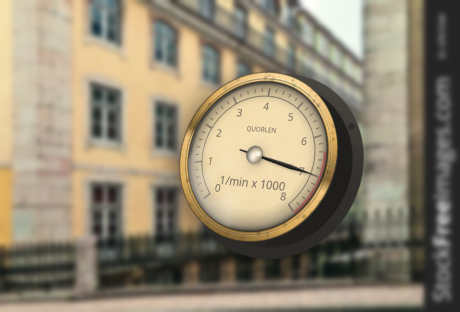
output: 7000; rpm
